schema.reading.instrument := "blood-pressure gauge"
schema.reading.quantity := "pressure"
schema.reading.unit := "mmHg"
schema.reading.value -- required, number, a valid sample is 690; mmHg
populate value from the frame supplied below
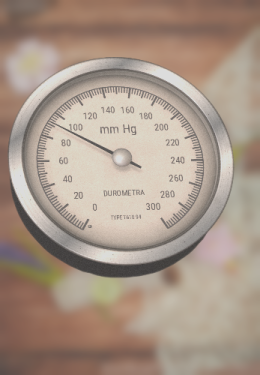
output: 90; mmHg
